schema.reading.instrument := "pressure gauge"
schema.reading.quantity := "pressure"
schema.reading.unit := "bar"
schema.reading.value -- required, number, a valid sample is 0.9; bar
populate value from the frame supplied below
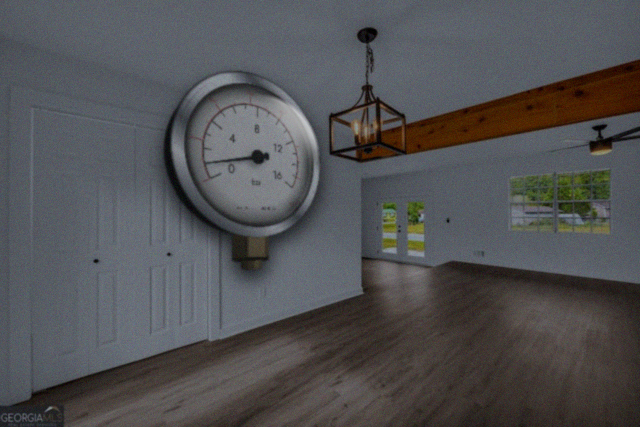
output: 1; bar
